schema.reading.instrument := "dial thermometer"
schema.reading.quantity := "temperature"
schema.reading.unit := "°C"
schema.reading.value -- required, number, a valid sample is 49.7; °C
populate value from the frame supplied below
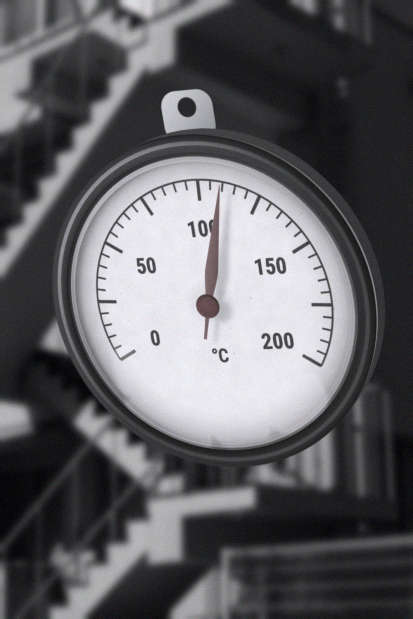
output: 110; °C
